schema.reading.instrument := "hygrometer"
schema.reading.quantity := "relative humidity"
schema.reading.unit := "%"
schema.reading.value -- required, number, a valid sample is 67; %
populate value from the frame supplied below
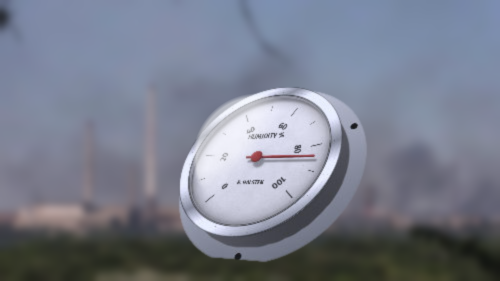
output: 85; %
